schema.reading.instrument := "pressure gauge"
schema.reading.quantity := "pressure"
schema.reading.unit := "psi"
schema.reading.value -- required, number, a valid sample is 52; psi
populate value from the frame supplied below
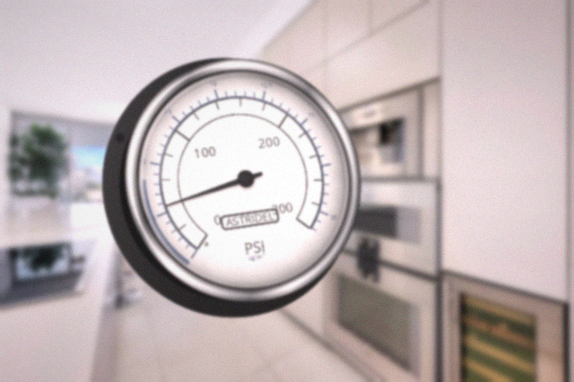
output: 40; psi
